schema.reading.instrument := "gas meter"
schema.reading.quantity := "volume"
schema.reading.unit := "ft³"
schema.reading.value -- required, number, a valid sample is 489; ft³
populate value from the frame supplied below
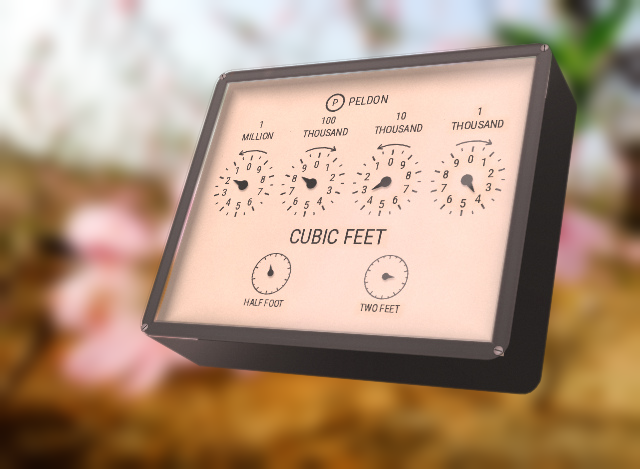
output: 183400; ft³
